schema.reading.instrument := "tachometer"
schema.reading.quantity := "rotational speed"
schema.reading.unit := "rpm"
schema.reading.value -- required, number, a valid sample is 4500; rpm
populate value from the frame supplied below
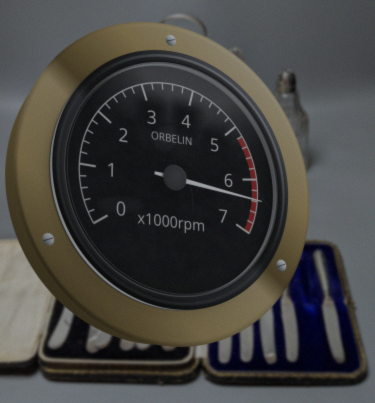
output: 6400; rpm
